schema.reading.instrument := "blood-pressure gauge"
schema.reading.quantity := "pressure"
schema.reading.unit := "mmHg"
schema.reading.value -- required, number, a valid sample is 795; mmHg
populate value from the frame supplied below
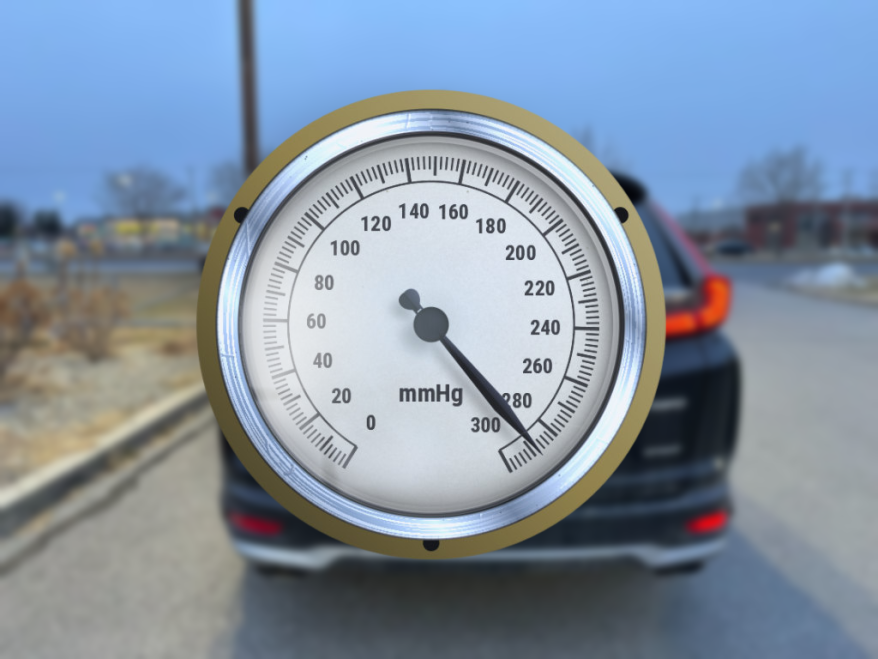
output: 288; mmHg
